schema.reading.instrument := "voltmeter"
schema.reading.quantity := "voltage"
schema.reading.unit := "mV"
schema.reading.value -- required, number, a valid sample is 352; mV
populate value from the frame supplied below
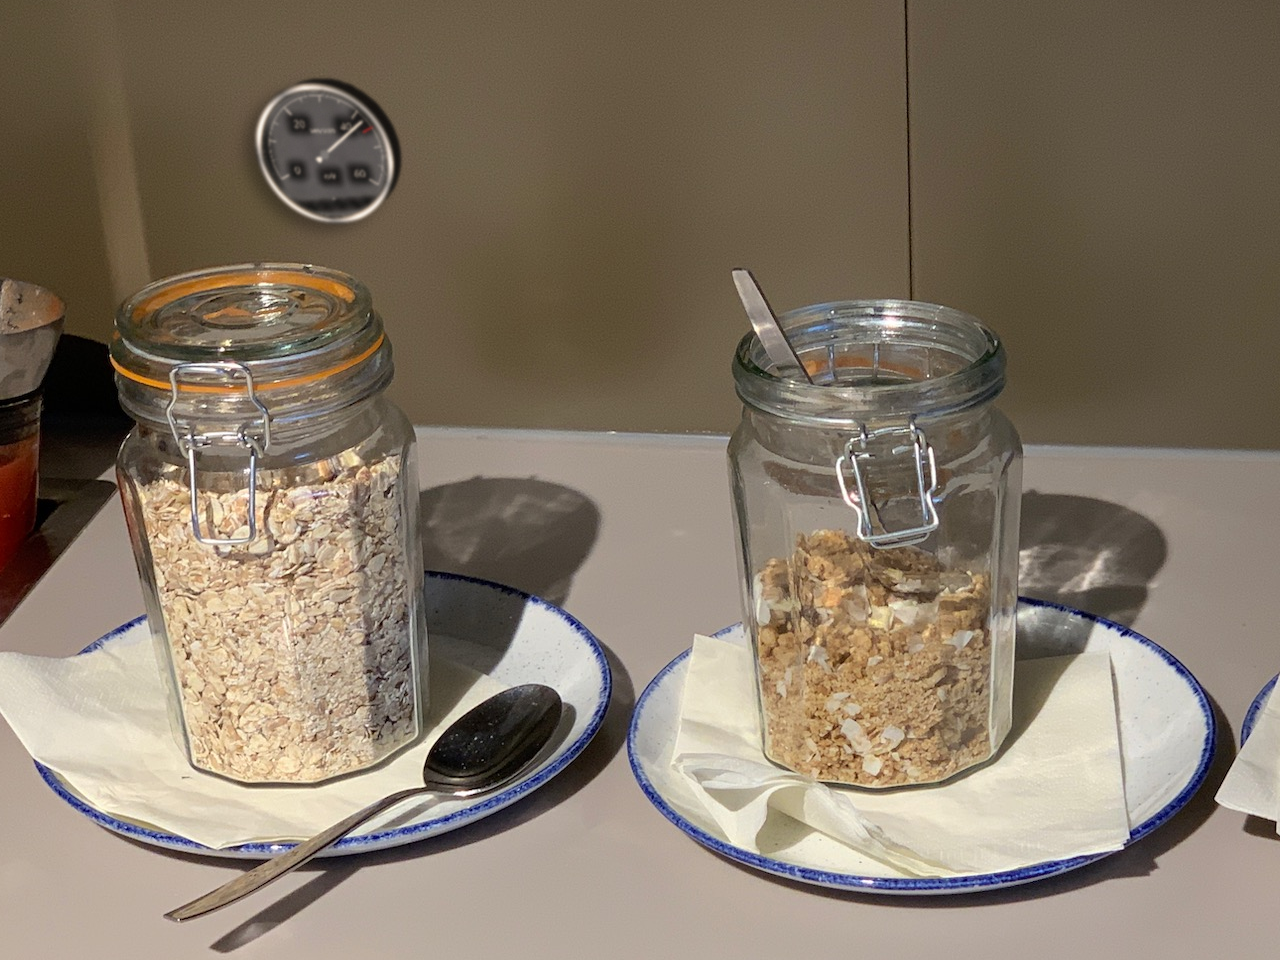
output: 42.5; mV
